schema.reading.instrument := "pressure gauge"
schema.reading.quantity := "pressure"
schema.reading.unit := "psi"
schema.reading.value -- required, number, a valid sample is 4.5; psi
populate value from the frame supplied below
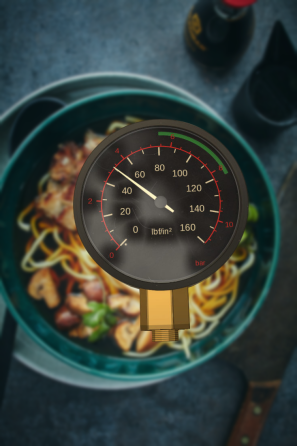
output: 50; psi
